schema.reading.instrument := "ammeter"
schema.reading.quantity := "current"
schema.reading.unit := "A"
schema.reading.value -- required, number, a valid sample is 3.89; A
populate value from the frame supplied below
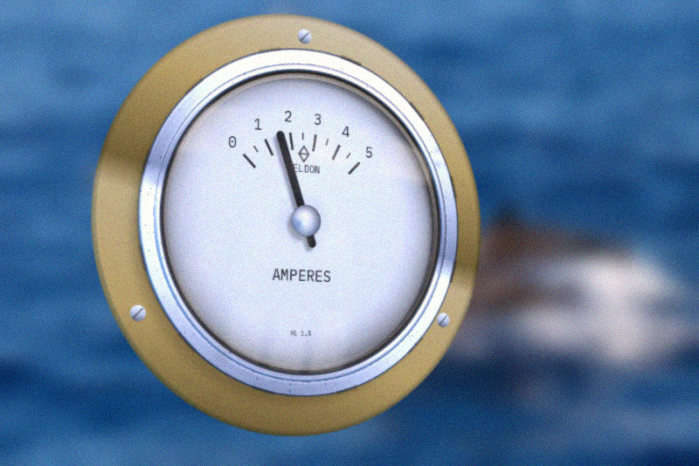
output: 1.5; A
